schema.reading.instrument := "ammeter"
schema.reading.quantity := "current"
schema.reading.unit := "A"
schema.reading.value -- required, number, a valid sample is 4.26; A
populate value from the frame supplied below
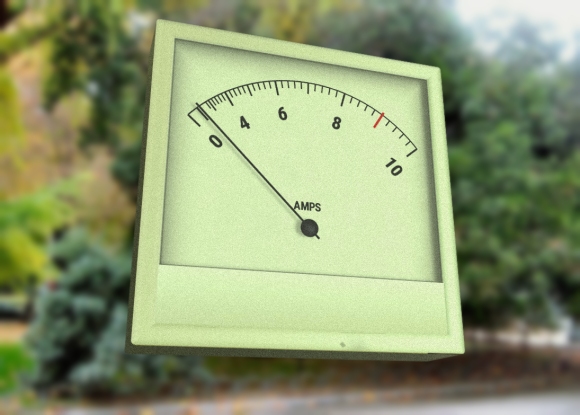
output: 2; A
